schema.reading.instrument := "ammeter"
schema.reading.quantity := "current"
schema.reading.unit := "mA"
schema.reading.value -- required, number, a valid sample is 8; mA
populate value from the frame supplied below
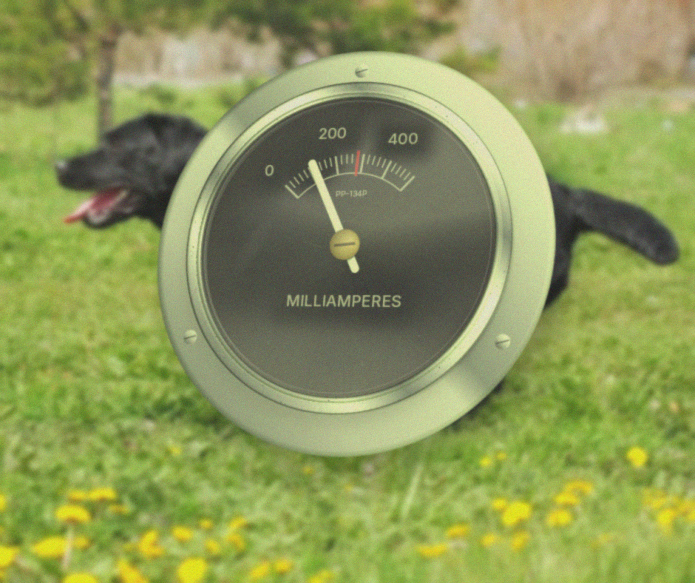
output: 120; mA
